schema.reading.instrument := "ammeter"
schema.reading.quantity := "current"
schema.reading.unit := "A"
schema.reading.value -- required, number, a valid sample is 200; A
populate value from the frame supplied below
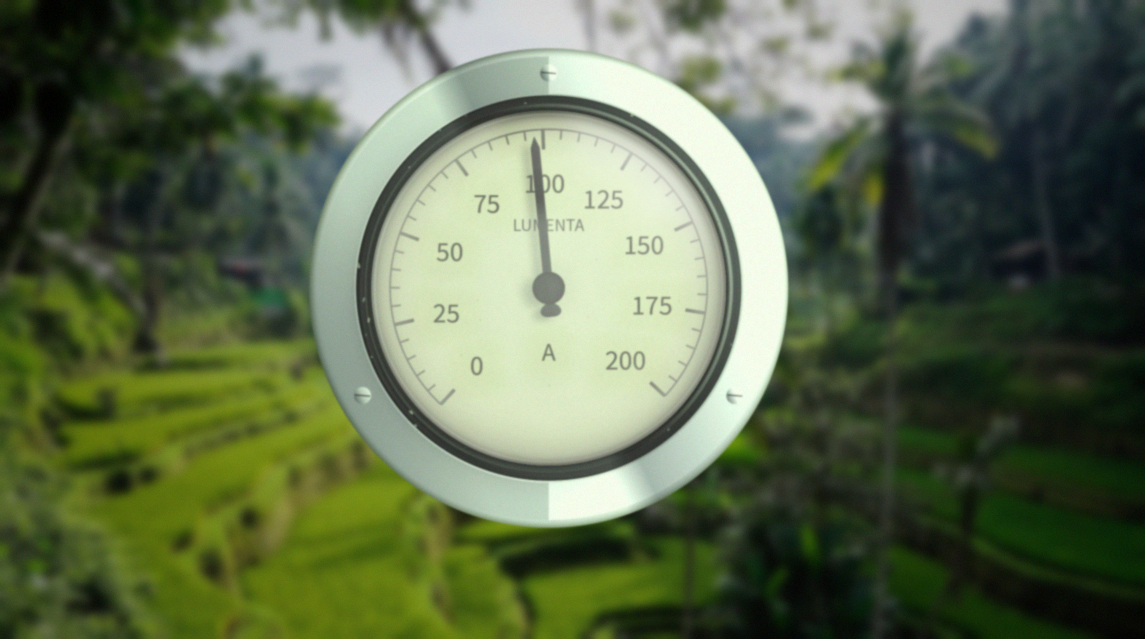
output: 97.5; A
